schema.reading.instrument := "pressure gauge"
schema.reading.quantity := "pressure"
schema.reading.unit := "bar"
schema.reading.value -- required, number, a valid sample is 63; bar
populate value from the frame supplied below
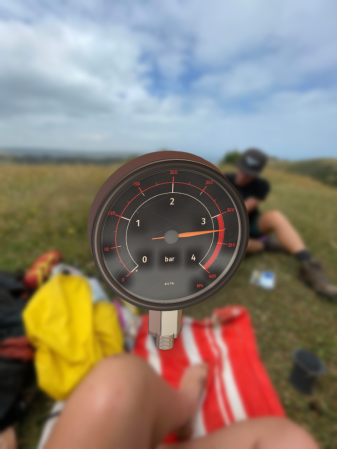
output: 3.25; bar
